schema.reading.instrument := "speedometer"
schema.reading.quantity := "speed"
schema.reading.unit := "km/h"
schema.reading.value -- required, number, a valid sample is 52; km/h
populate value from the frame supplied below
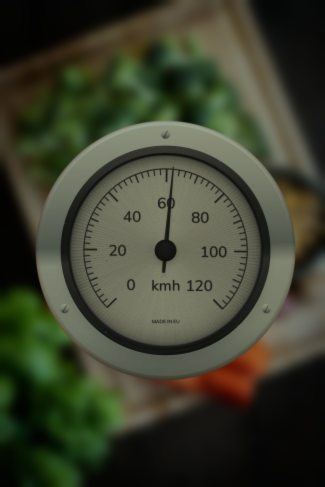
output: 62; km/h
